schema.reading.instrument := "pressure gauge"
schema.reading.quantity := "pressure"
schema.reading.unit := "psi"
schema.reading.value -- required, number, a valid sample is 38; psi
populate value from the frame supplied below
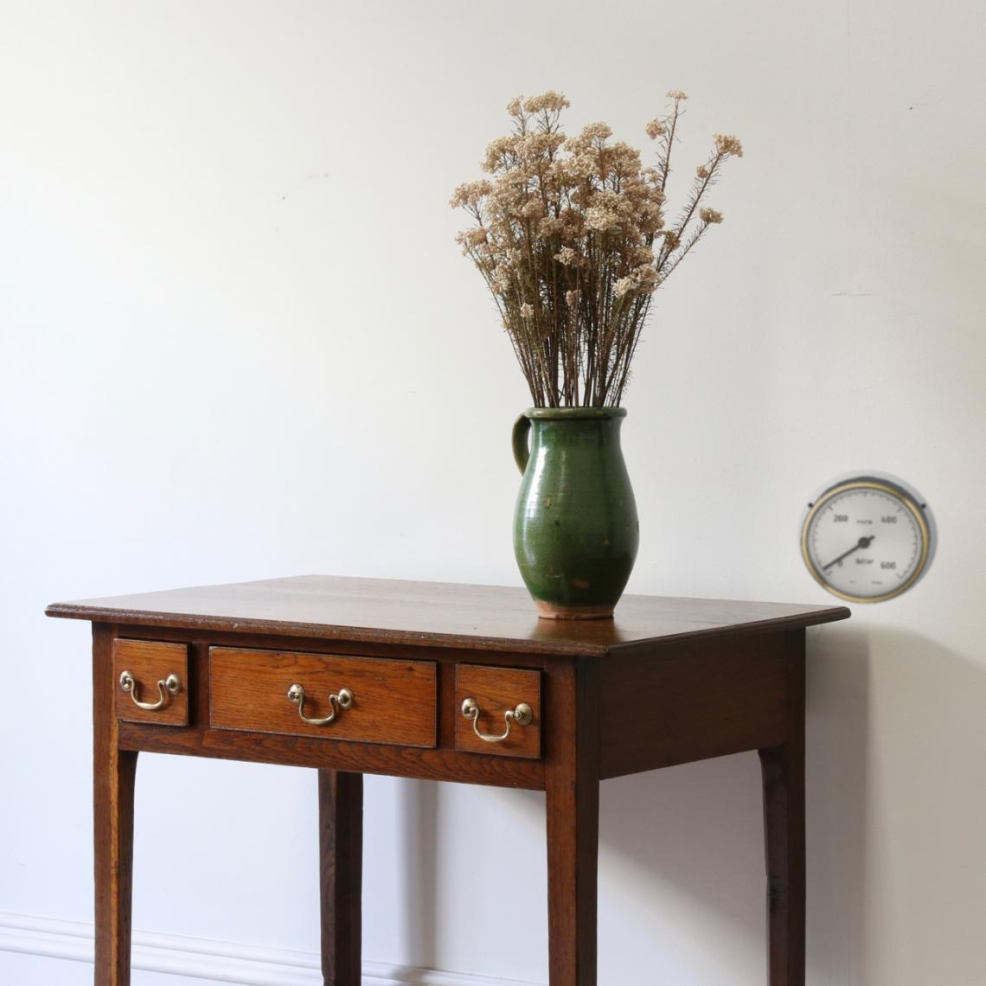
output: 20; psi
